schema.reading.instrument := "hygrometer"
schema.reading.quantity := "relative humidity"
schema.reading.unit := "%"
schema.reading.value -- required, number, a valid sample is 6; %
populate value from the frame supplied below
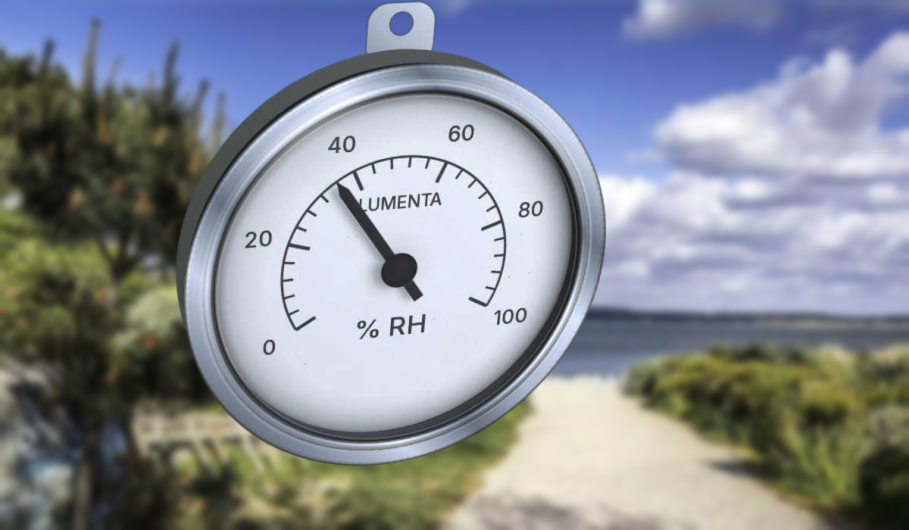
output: 36; %
